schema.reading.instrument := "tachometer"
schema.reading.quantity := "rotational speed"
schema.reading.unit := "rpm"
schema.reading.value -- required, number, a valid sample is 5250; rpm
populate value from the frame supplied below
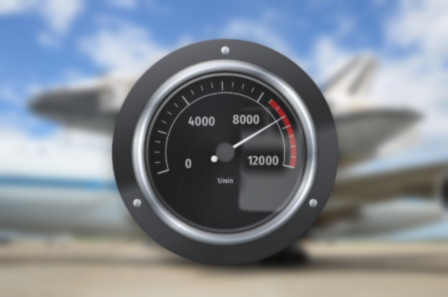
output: 9500; rpm
